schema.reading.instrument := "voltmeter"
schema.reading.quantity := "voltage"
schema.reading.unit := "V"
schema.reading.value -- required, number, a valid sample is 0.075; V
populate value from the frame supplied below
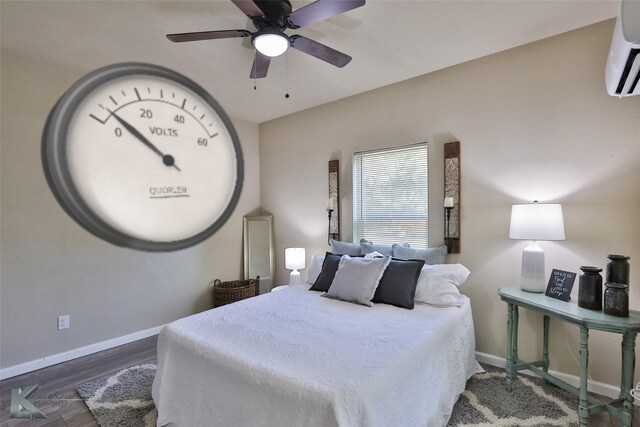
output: 5; V
